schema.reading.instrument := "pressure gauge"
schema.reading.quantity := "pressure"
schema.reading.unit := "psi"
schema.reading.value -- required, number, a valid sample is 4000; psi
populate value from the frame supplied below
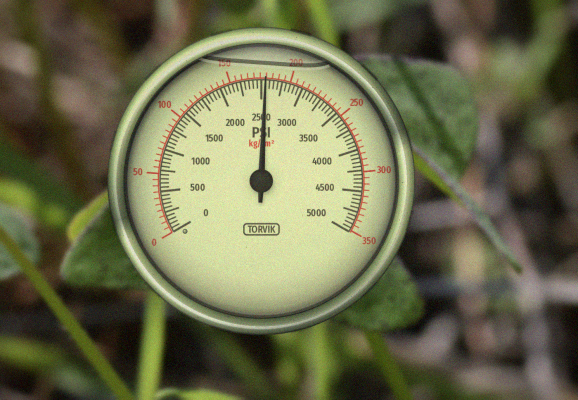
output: 2550; psi
